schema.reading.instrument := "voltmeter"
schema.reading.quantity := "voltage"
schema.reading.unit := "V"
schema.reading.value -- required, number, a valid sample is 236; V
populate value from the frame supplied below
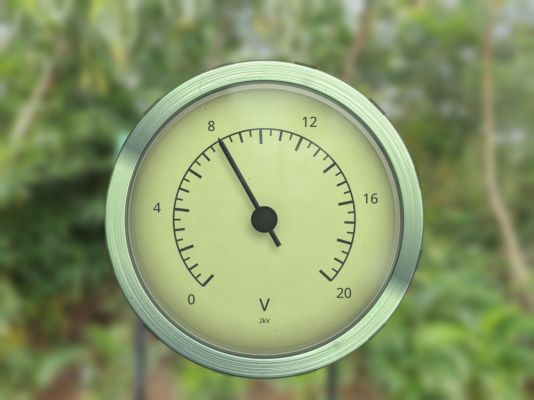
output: 8; V
